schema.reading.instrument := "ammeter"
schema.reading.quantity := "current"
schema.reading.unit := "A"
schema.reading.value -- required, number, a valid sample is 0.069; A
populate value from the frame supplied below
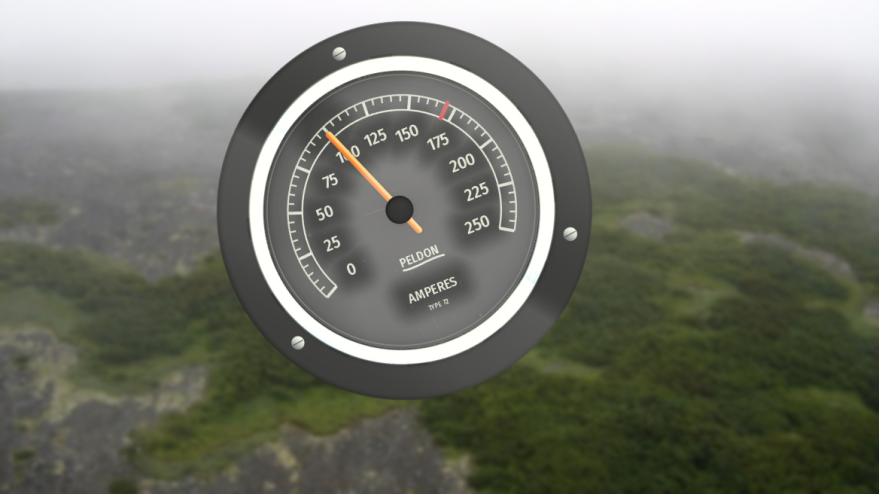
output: 100; A
